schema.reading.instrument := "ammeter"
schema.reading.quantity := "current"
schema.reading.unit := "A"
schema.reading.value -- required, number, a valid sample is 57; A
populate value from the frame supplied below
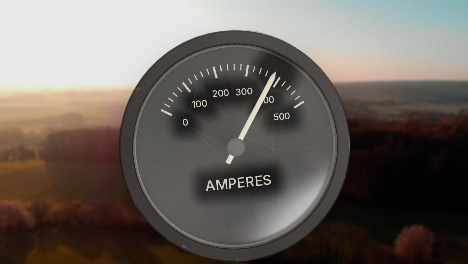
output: 380; A
